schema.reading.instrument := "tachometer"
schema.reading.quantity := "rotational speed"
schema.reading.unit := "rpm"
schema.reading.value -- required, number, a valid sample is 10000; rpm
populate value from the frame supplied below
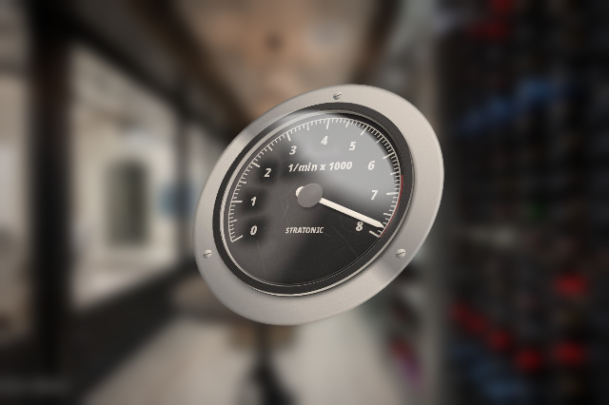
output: 7800; rpm
